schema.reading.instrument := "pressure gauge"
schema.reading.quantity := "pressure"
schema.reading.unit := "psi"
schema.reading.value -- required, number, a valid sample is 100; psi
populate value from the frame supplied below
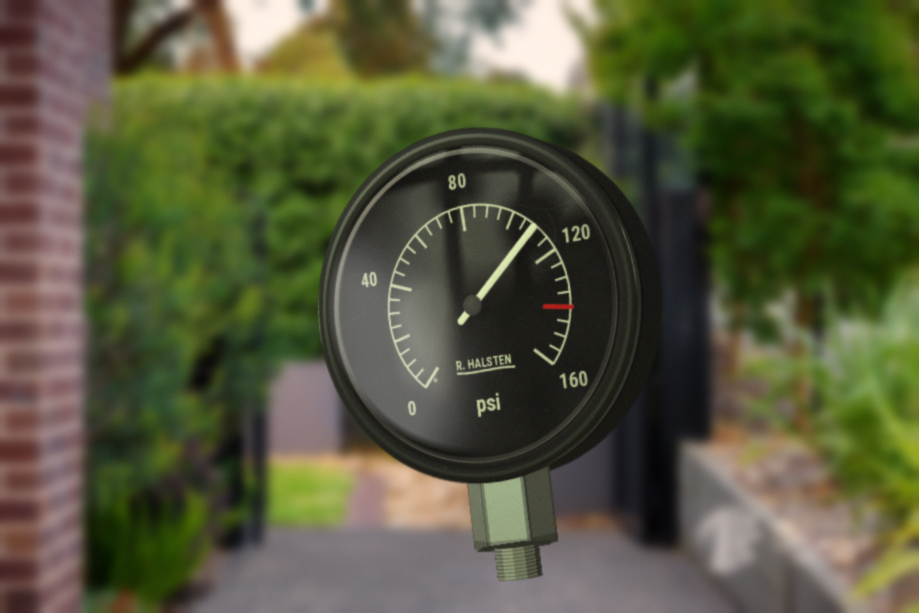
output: 110; psi
